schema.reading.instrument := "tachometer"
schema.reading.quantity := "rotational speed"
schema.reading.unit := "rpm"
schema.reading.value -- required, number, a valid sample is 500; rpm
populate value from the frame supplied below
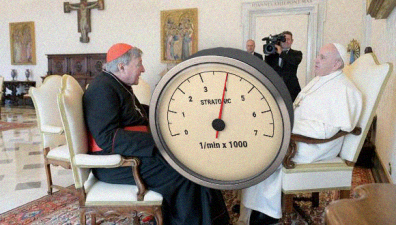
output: 4000; rpm
